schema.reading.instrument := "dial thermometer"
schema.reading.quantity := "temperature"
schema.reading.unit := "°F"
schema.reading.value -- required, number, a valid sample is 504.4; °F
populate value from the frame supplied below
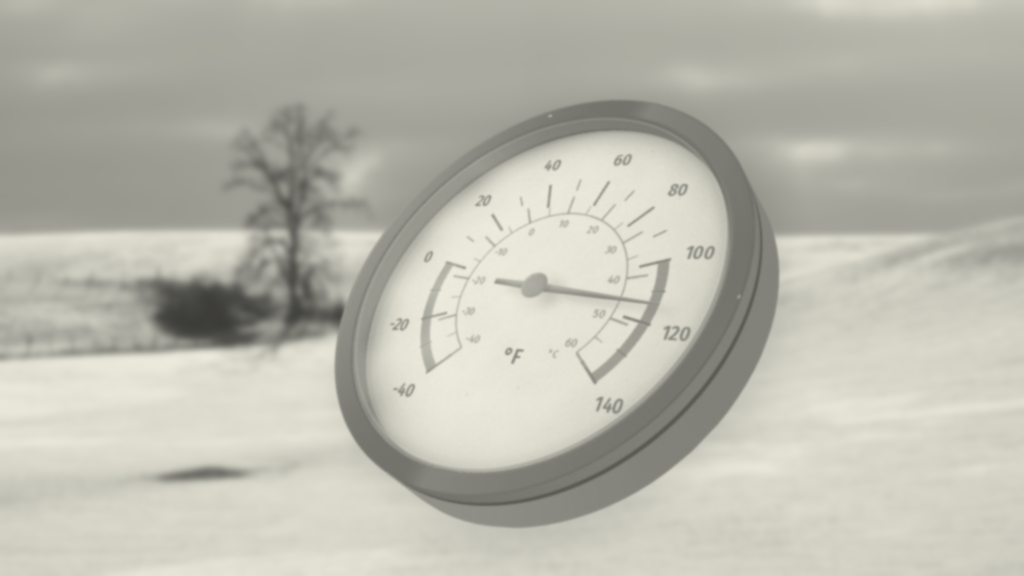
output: 115; °F
